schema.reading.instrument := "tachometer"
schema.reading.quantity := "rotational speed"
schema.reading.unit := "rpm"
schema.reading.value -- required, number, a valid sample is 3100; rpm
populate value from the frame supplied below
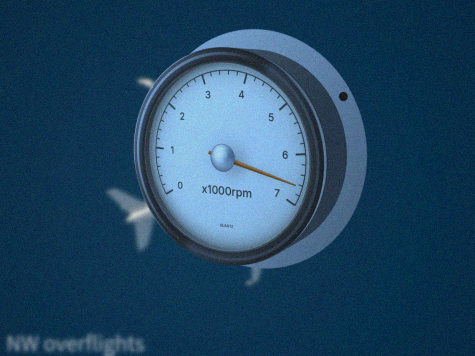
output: 6600; rpm
